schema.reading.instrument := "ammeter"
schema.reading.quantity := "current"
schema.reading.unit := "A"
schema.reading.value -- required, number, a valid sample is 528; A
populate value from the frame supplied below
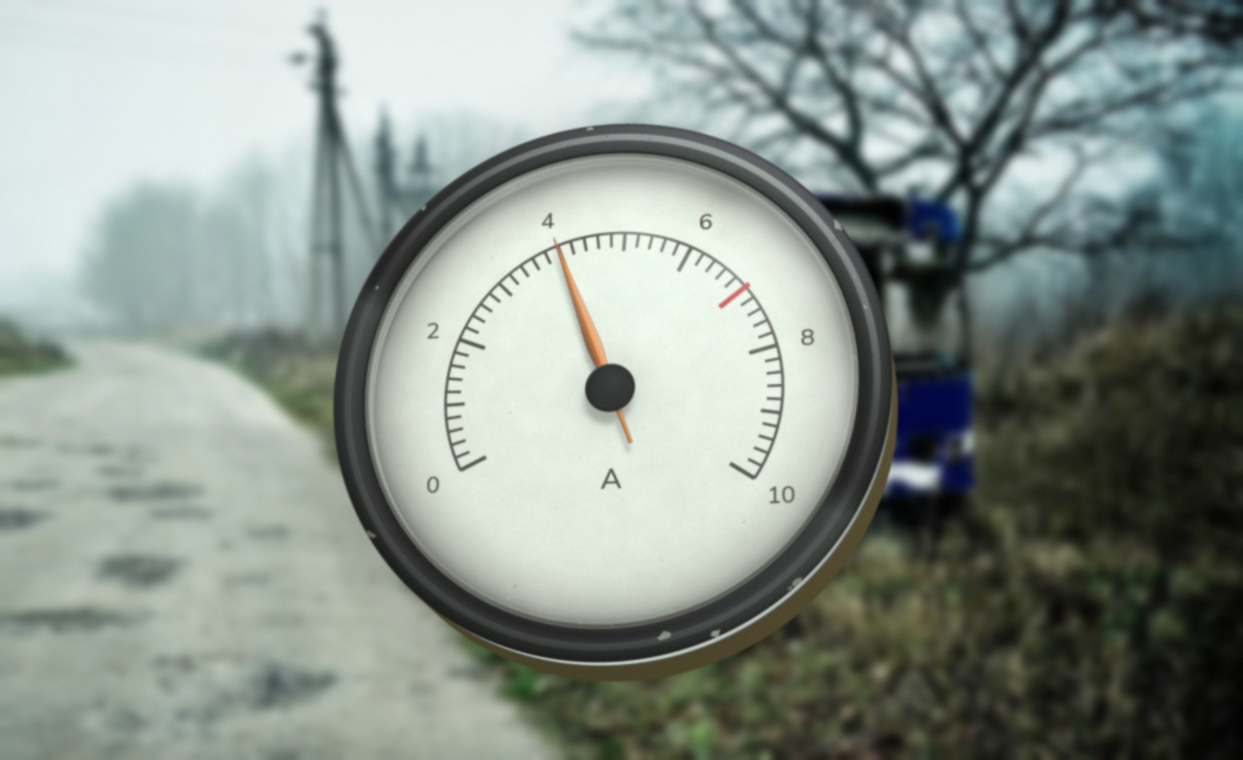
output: 4; A
